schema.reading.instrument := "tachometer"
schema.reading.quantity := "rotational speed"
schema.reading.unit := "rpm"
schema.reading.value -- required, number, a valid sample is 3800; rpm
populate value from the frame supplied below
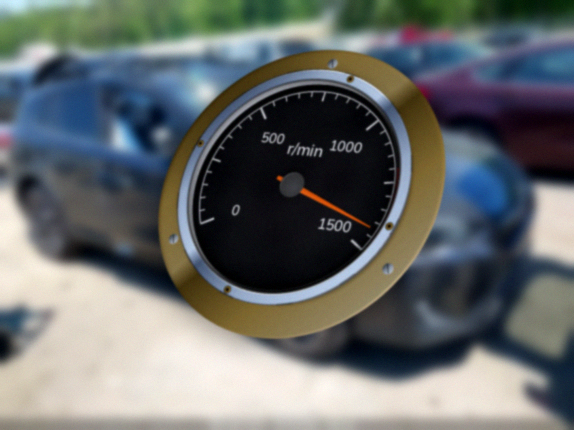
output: 1425; rpm
